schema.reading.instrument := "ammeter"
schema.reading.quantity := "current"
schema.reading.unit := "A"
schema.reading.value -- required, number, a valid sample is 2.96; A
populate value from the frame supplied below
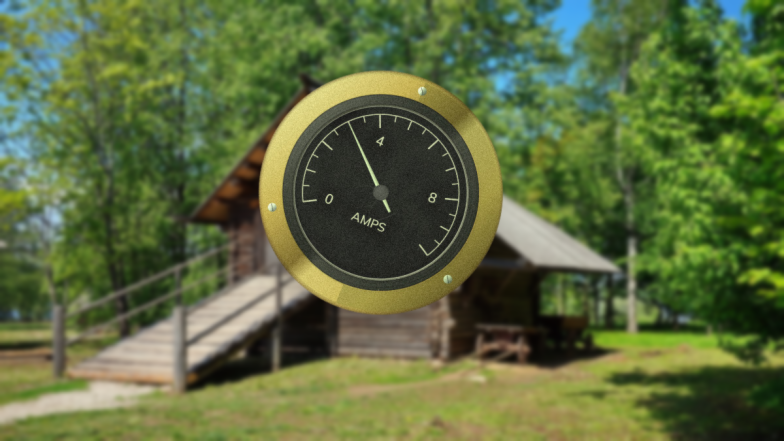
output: 3; A
